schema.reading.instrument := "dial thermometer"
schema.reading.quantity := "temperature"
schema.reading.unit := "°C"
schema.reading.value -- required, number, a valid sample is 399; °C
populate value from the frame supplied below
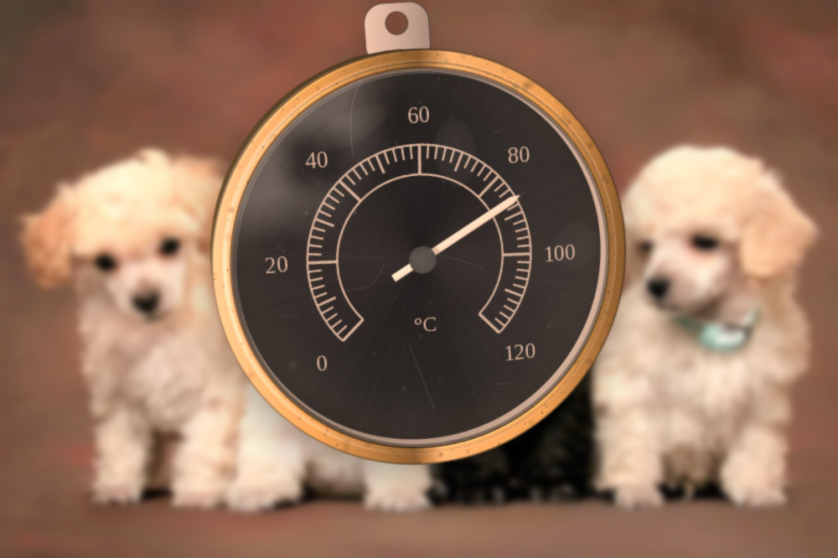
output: 86; °C
